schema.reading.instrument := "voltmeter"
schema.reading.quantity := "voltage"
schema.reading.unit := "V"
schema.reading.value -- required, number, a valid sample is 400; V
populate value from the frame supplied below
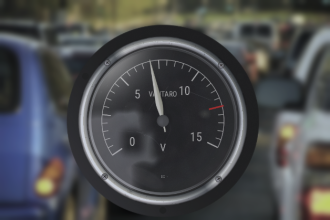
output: 7; V
